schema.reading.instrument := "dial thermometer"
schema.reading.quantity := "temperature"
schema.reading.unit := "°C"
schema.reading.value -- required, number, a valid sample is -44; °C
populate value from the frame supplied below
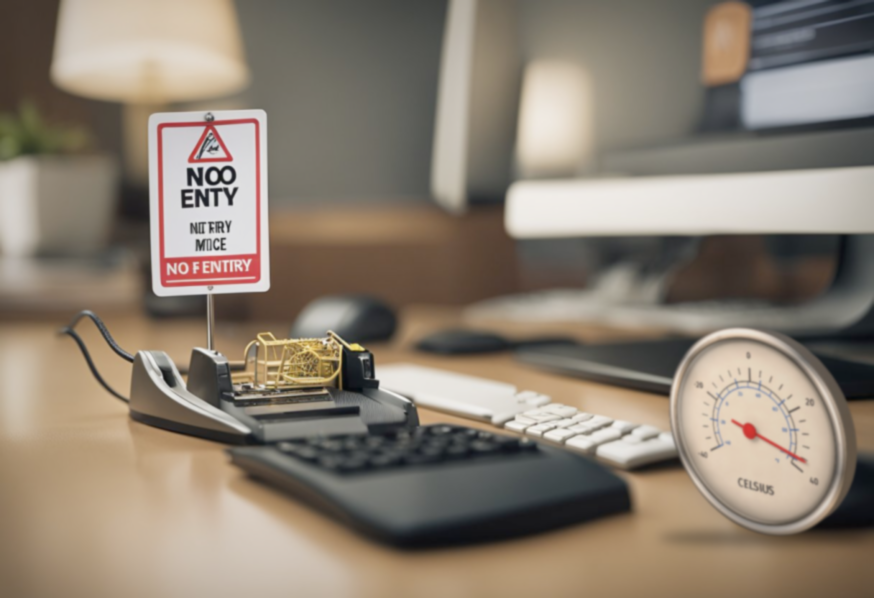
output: 36; °C
